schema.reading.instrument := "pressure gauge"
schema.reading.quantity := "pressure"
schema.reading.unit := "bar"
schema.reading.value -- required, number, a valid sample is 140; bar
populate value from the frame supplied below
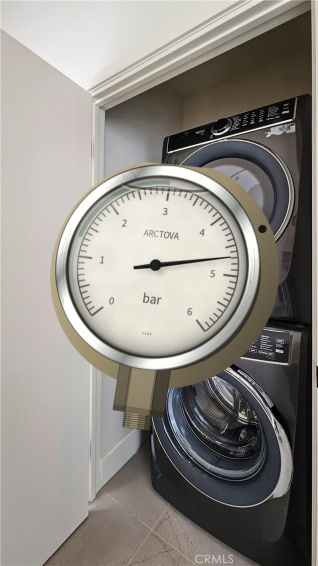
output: 4.7; bar
